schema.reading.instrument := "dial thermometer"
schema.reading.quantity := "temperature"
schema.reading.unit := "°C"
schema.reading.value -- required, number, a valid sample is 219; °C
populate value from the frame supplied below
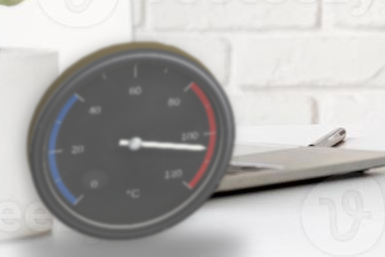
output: 105; °C
